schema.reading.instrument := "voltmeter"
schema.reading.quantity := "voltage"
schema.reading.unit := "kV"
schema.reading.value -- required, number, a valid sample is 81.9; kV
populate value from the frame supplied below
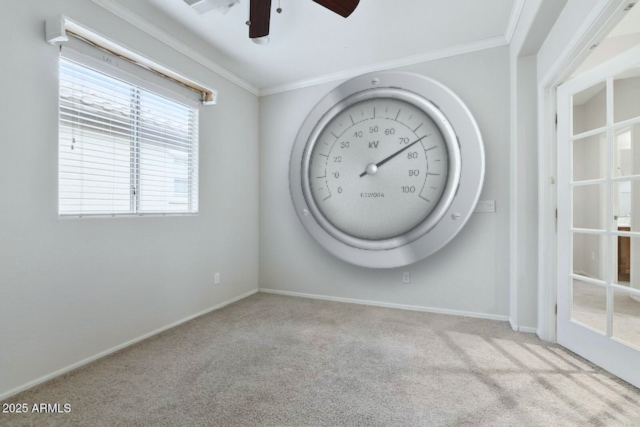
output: 75; kV
